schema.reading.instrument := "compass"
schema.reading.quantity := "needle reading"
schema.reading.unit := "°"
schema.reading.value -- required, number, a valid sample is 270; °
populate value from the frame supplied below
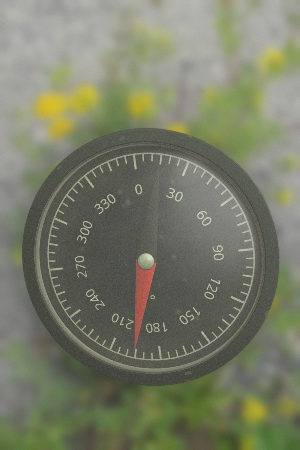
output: 195; °
